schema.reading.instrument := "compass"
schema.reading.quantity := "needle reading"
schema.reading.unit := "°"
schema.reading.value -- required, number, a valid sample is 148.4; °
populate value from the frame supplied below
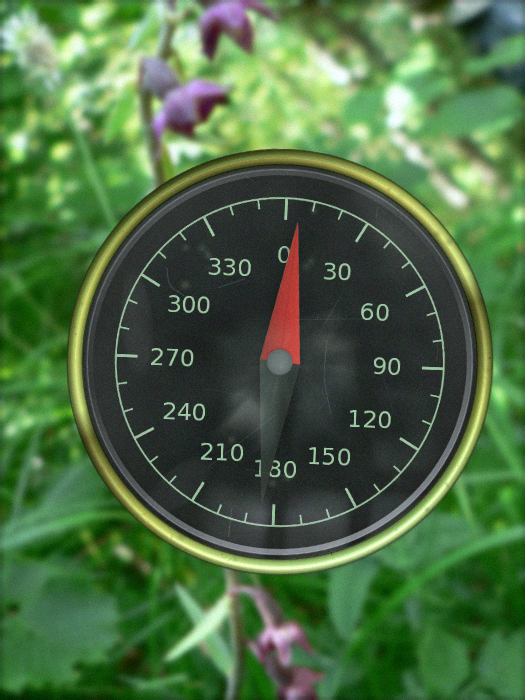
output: 5; °
